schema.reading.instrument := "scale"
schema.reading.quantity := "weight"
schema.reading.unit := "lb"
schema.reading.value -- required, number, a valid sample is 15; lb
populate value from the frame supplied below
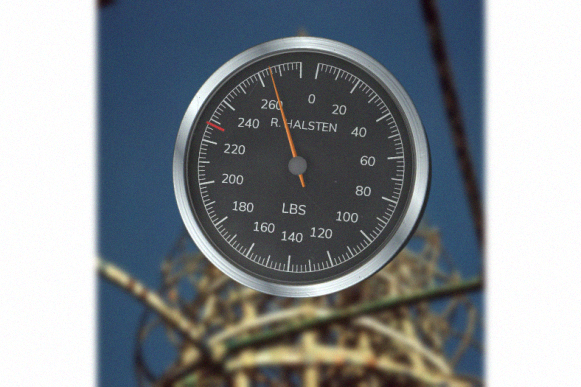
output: 266; lb
